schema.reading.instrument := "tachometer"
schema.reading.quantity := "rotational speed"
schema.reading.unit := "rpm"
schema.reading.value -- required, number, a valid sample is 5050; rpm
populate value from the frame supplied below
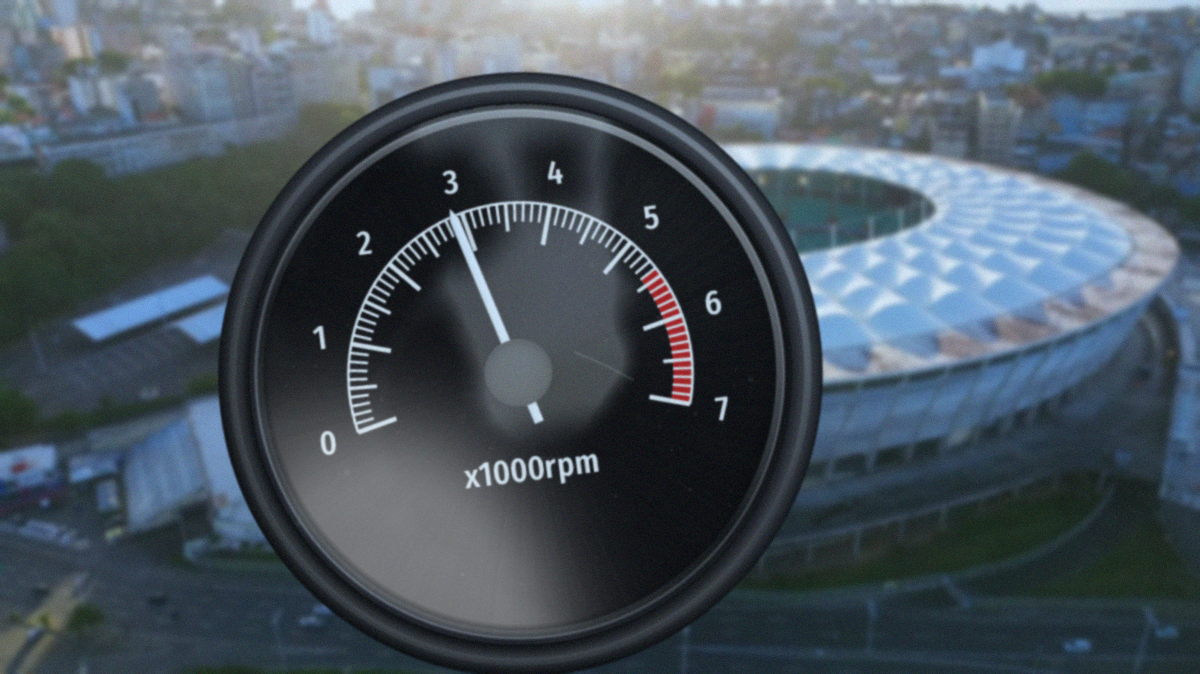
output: 2900; rpm
